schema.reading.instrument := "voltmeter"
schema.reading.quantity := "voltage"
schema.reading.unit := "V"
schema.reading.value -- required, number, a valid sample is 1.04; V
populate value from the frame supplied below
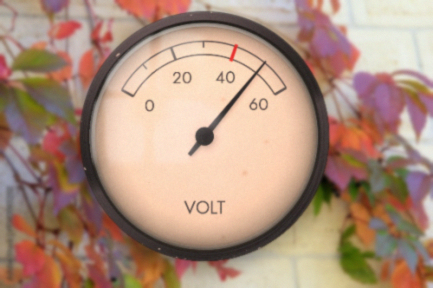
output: 50; V
